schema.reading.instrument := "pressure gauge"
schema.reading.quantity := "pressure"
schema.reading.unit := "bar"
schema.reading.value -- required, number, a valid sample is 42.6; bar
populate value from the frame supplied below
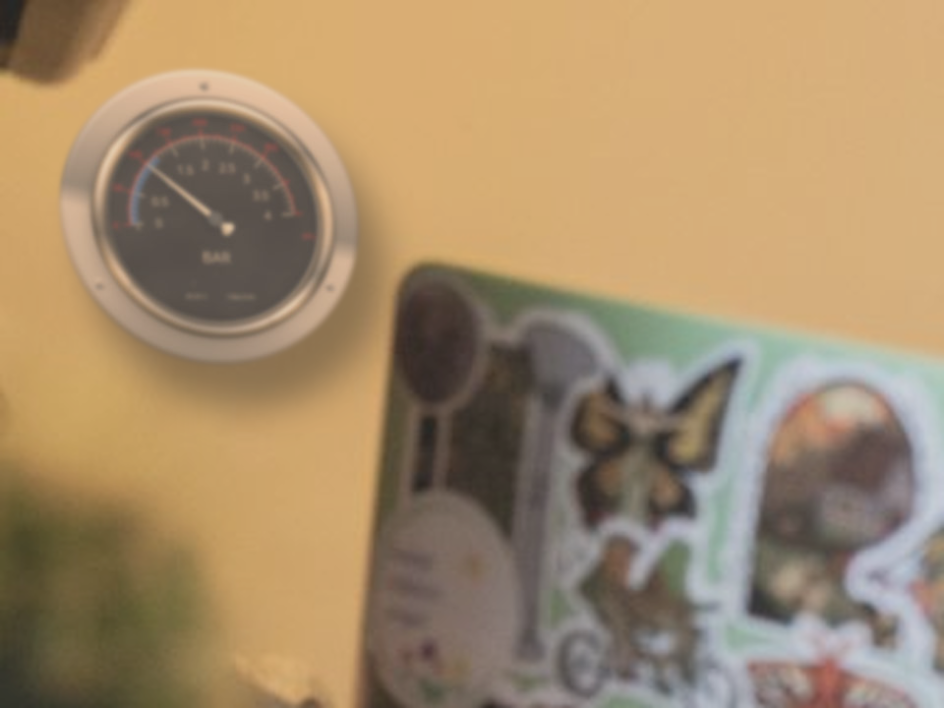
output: 1; bar
